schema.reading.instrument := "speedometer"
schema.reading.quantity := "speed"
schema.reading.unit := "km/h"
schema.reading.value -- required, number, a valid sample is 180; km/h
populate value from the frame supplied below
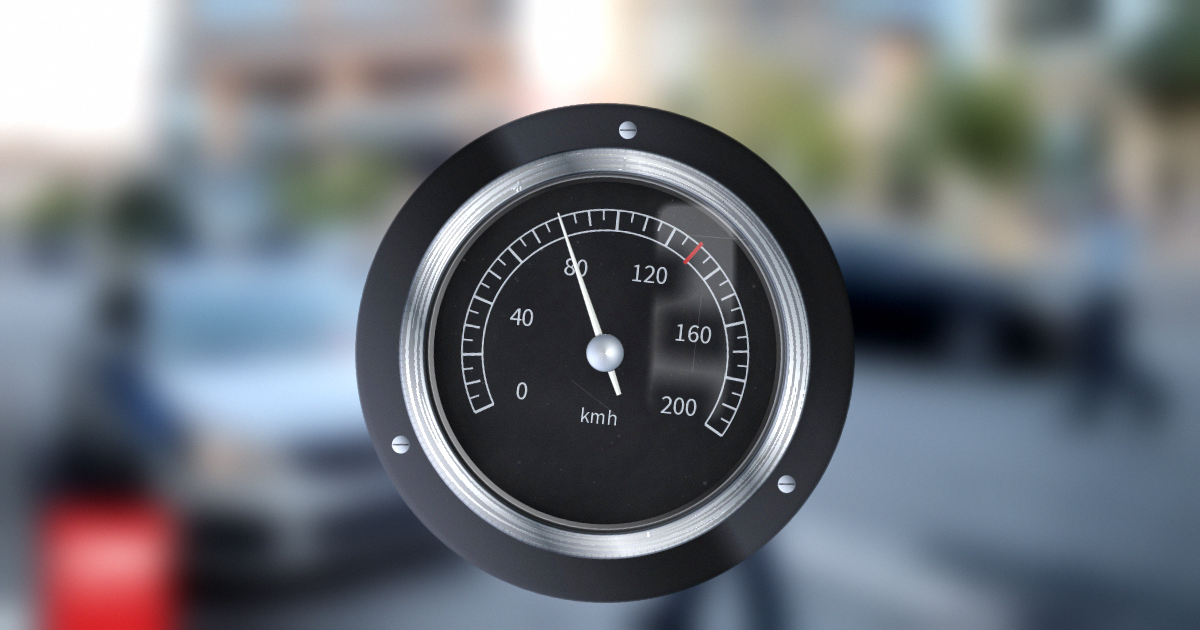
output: 80; km/h
